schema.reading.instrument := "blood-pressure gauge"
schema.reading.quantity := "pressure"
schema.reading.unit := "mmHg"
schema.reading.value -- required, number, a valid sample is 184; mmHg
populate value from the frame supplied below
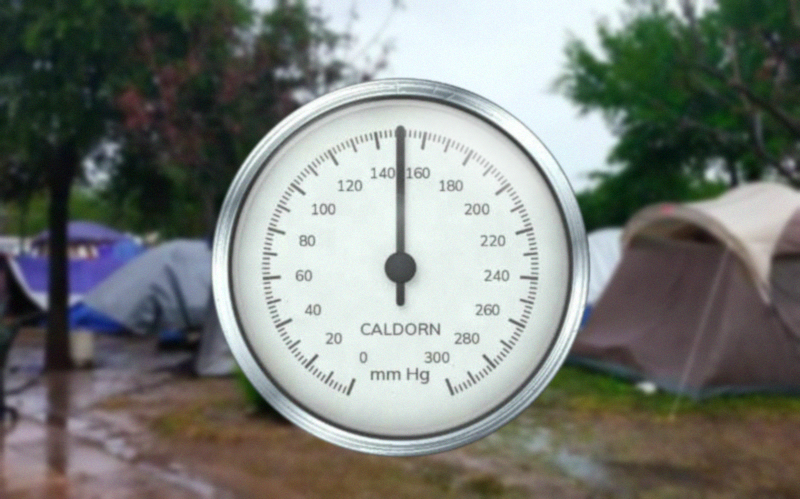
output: 150; mmHg
